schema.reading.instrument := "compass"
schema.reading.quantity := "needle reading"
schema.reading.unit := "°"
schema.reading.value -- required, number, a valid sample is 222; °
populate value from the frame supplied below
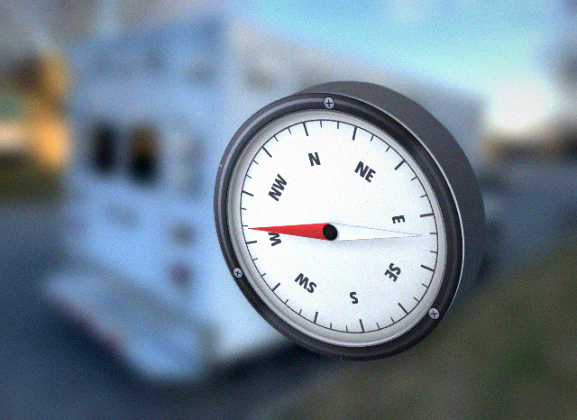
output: 280; °
